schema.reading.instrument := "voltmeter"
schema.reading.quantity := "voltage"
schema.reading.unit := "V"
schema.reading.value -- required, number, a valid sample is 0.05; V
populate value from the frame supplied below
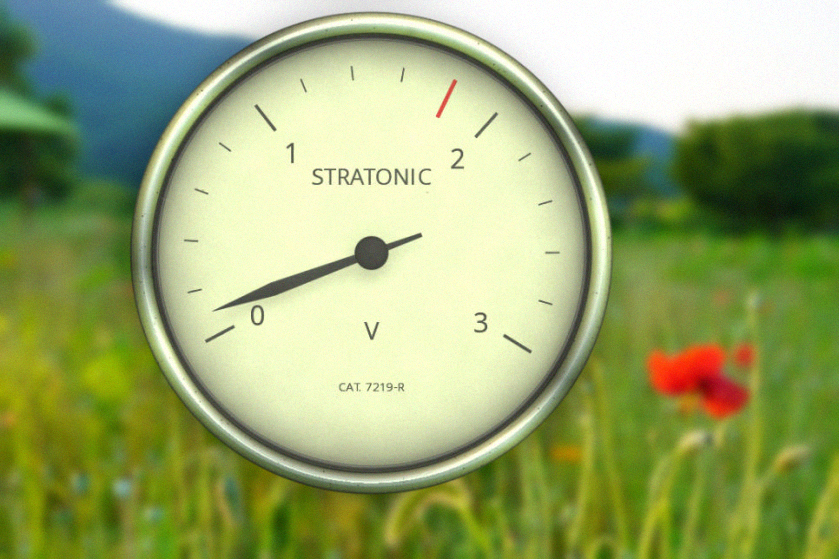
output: 0.1; V
